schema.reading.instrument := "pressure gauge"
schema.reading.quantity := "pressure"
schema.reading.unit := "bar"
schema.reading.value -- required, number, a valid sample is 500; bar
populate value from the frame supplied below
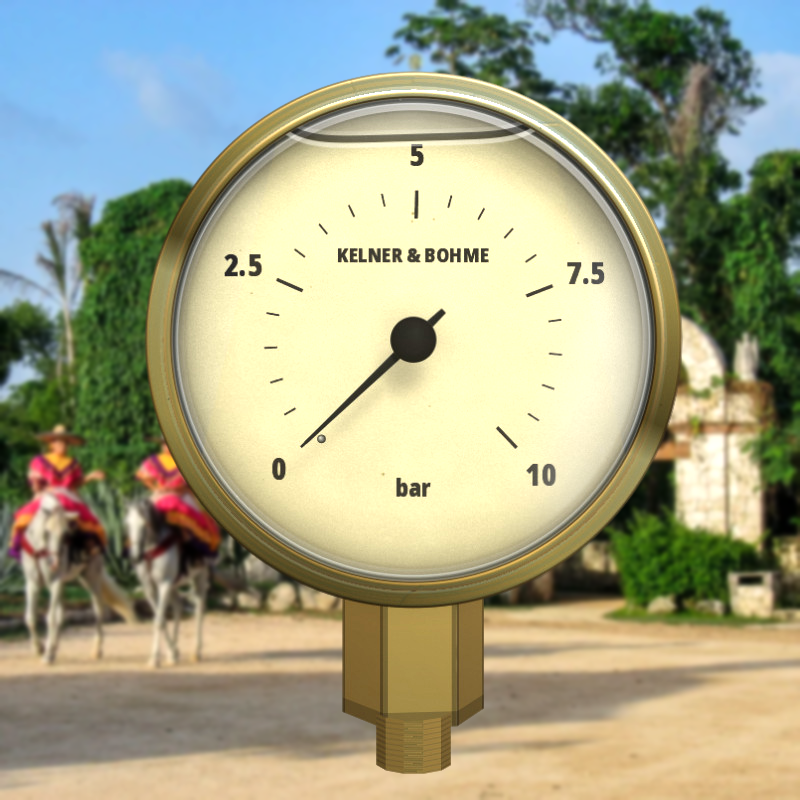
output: 0; bar
